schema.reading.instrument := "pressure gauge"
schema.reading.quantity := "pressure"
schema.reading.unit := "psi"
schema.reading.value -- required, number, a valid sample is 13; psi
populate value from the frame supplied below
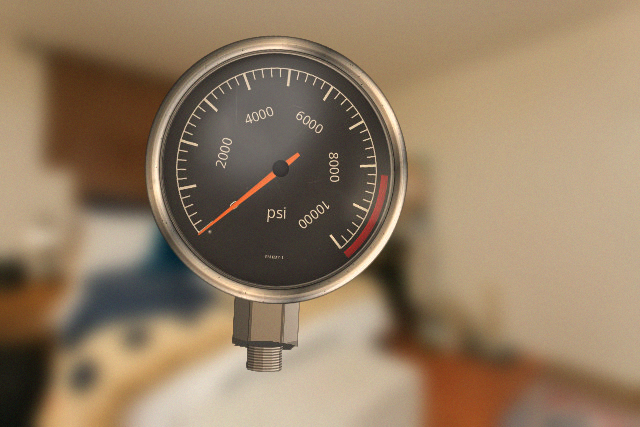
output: 0; psi
